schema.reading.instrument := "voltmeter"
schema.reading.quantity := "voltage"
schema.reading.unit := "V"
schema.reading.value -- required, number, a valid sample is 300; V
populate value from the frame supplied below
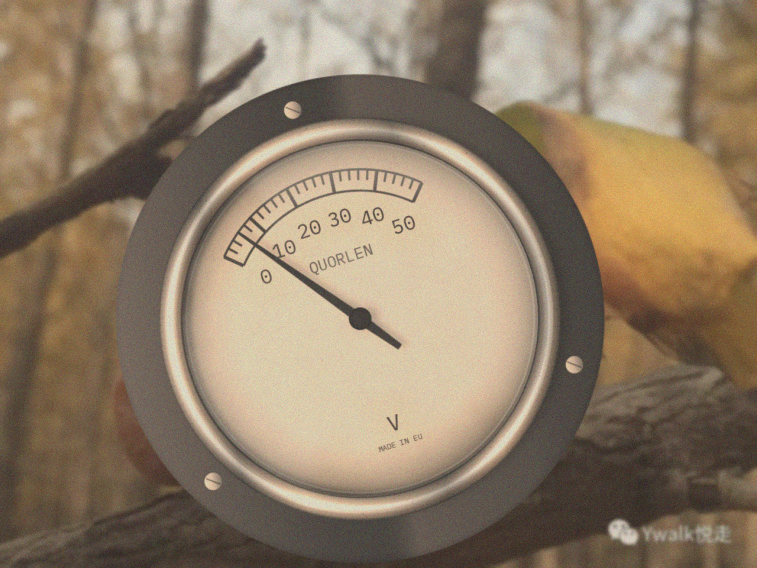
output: 6; V
